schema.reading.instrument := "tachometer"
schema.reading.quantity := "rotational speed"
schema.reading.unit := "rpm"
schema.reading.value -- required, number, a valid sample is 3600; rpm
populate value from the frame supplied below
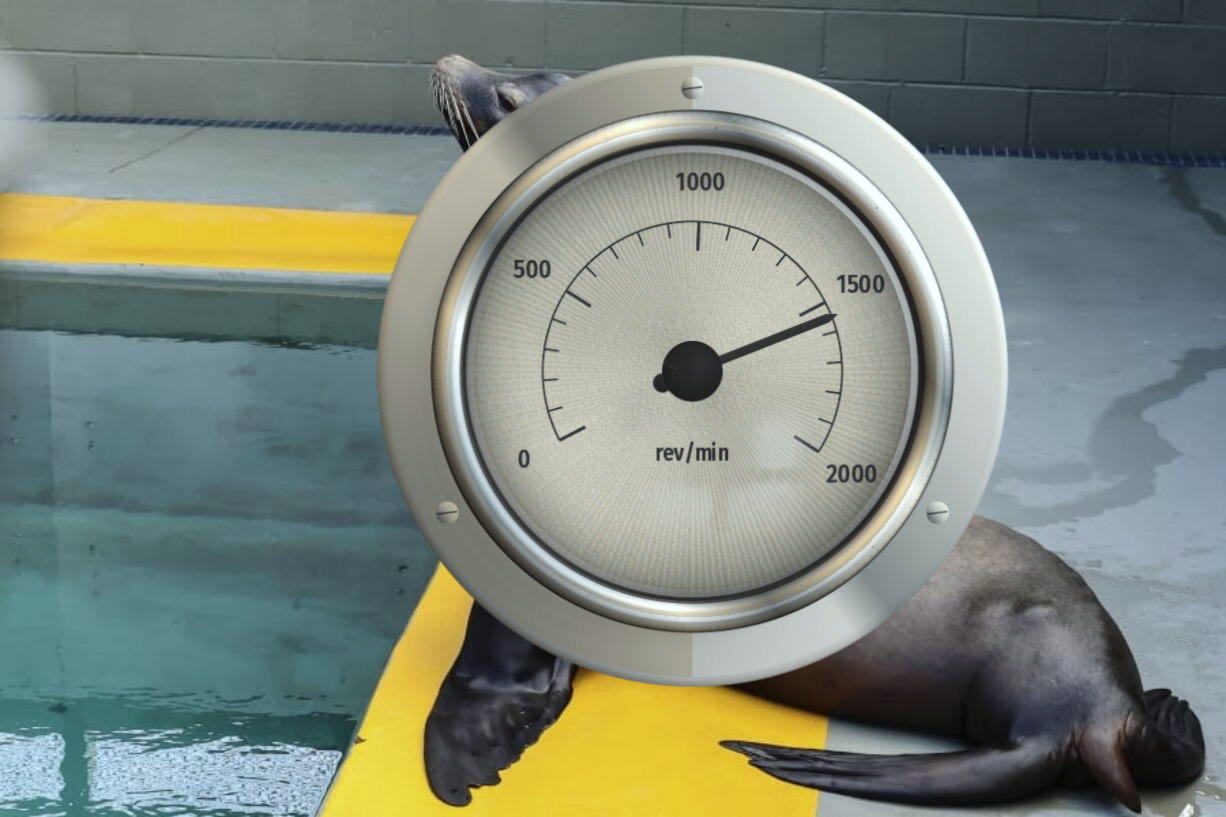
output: 1550; rpm
